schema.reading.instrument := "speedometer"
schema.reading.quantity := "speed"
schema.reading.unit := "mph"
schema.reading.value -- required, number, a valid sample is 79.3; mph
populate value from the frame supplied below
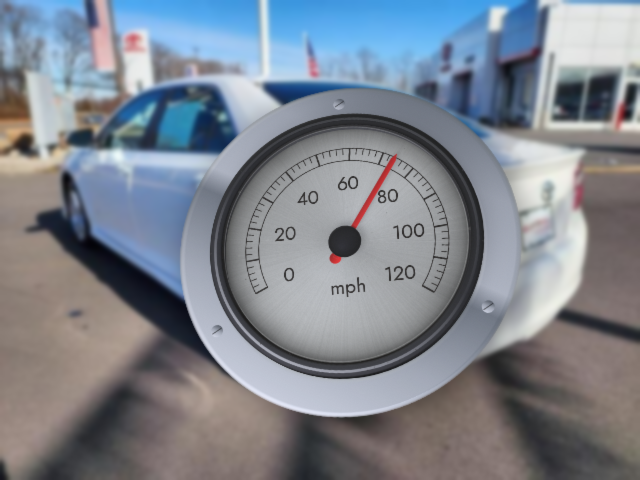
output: 74; mph
